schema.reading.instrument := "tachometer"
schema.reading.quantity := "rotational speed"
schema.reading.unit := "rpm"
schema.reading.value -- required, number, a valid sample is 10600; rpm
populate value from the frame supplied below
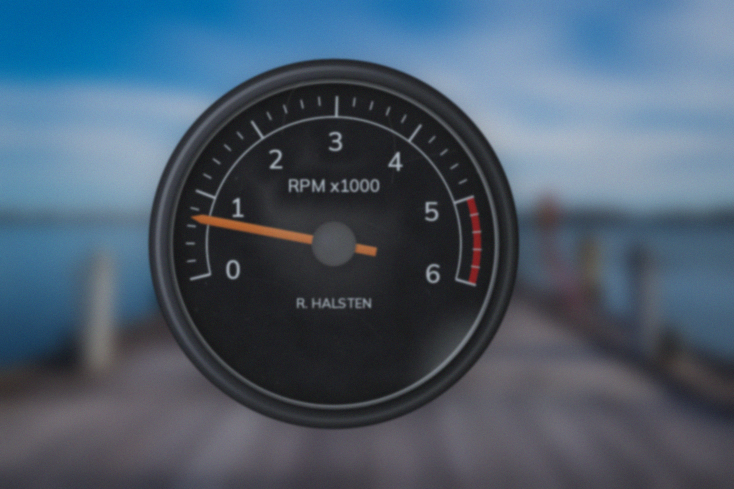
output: 700; rpm
